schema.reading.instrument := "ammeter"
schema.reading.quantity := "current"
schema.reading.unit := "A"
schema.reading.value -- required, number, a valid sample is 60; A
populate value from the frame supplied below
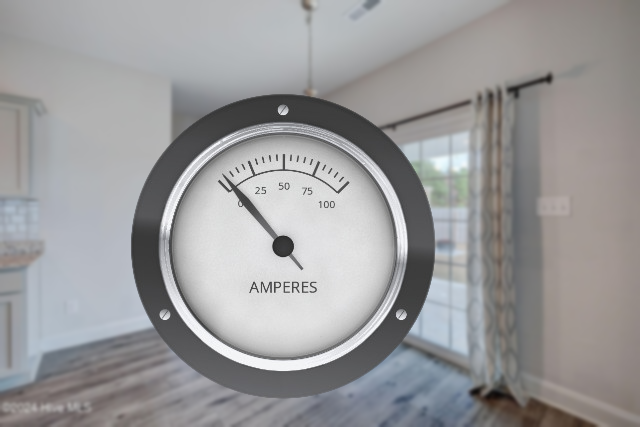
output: 5; A
